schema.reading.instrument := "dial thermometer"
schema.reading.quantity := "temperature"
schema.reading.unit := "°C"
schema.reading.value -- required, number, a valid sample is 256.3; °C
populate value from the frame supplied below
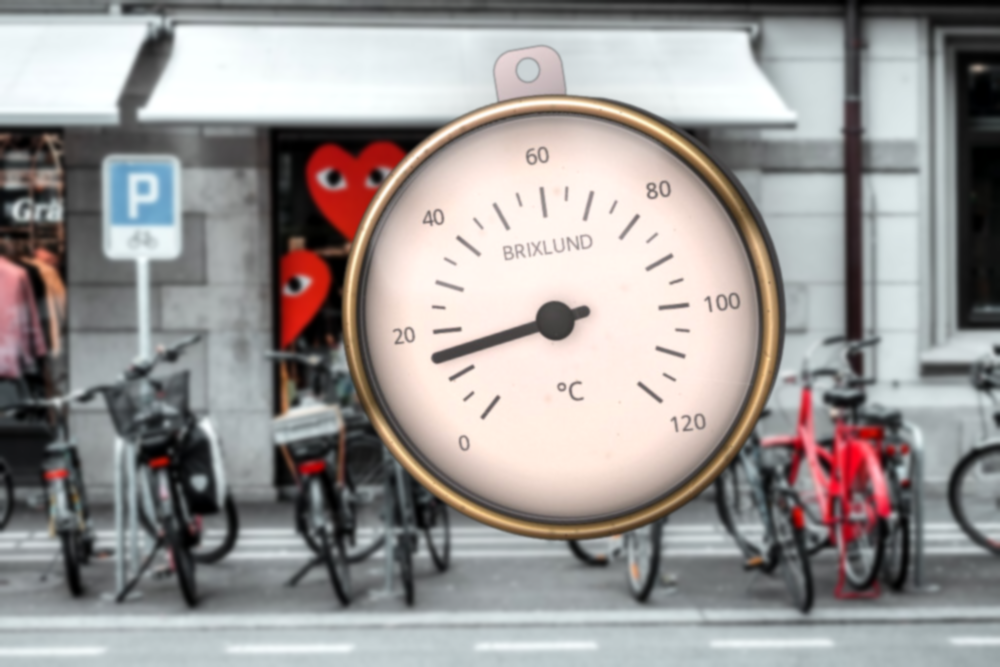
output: 15; °C
